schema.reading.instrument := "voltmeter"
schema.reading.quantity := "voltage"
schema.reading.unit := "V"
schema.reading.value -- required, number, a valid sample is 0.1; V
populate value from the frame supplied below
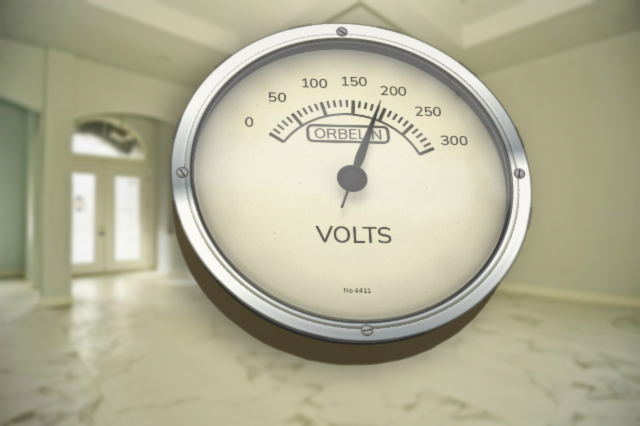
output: 190; V
